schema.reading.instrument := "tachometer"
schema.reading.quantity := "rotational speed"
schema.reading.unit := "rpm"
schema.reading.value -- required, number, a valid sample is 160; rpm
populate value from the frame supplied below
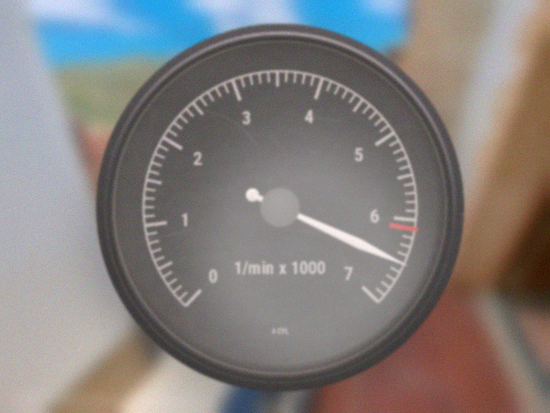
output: 6500; rpm
